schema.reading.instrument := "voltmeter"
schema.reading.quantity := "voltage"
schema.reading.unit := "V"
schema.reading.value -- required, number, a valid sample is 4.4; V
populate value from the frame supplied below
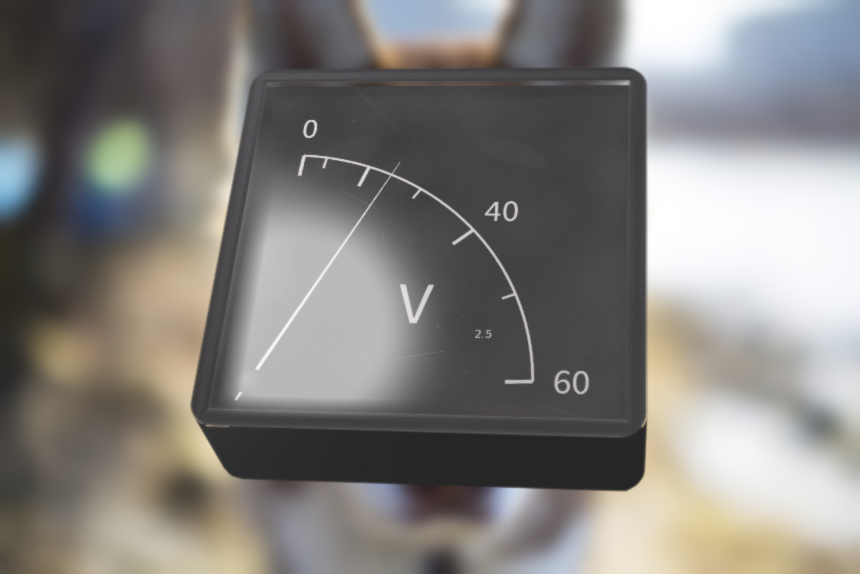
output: 25; V
